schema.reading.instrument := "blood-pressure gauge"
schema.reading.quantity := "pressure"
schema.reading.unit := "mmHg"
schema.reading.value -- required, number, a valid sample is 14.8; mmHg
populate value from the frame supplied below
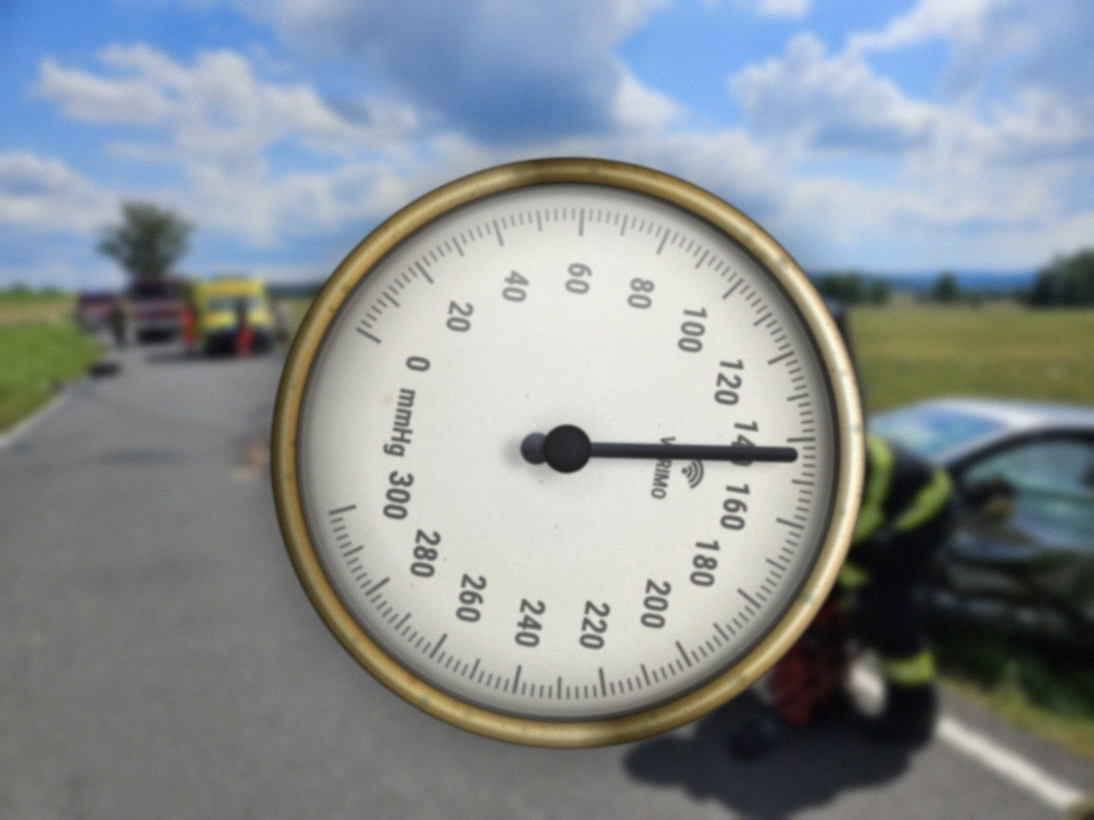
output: 144; mmHg
